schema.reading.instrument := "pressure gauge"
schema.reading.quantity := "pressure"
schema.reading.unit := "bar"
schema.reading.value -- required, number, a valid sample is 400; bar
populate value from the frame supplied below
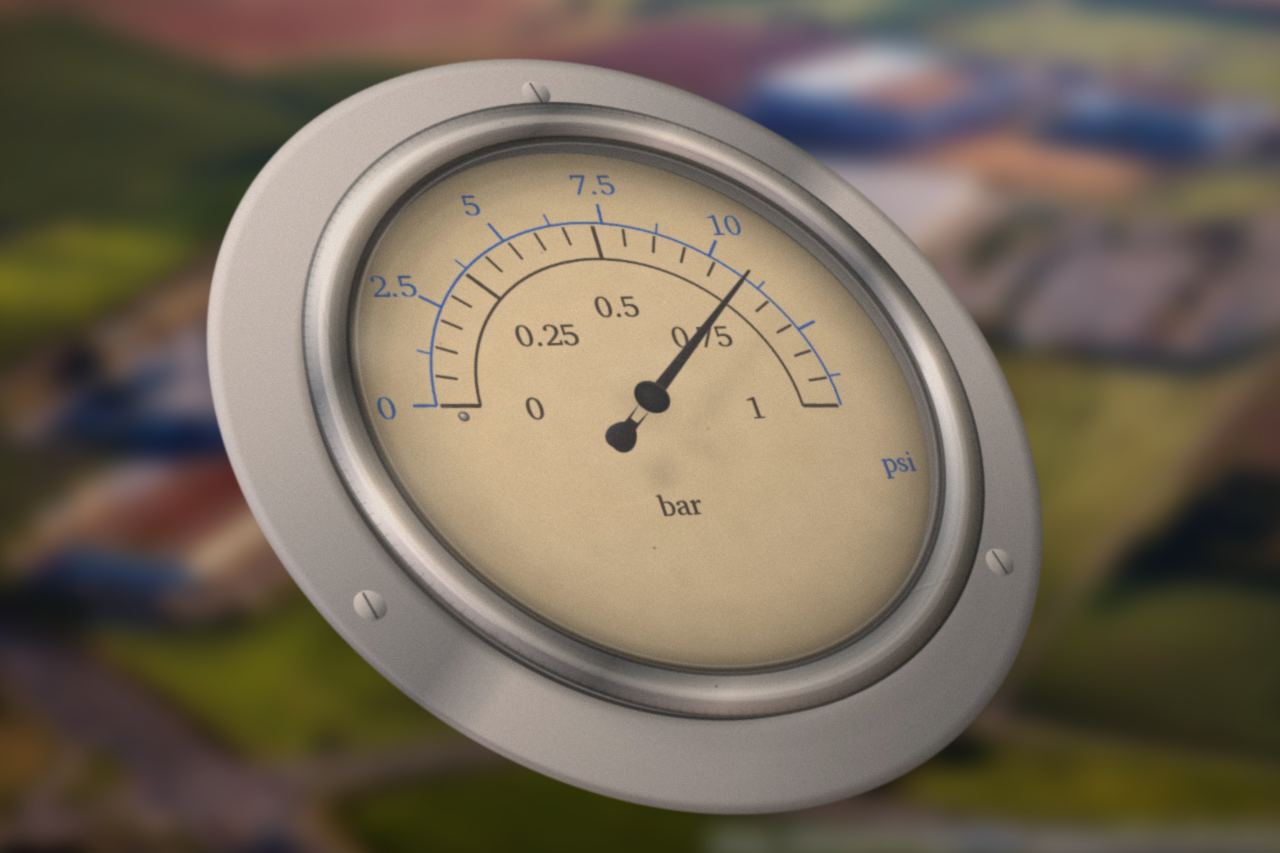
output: 0.75; bar
